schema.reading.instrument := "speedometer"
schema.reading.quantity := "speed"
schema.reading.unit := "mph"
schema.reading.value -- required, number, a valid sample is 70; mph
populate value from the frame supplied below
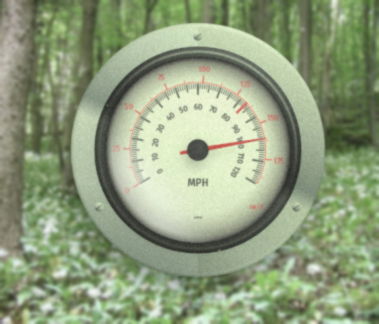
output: 100; mph
